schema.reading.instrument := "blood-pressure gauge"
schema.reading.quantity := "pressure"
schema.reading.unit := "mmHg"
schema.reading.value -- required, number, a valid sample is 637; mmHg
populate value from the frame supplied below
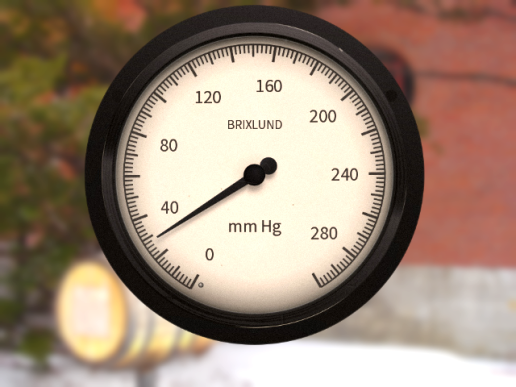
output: 28; mmHg
